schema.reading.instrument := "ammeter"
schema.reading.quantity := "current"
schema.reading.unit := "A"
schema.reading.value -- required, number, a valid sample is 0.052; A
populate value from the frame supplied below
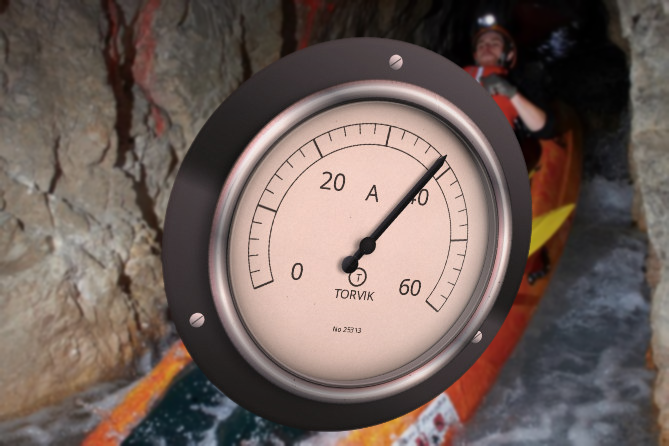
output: 38; A
